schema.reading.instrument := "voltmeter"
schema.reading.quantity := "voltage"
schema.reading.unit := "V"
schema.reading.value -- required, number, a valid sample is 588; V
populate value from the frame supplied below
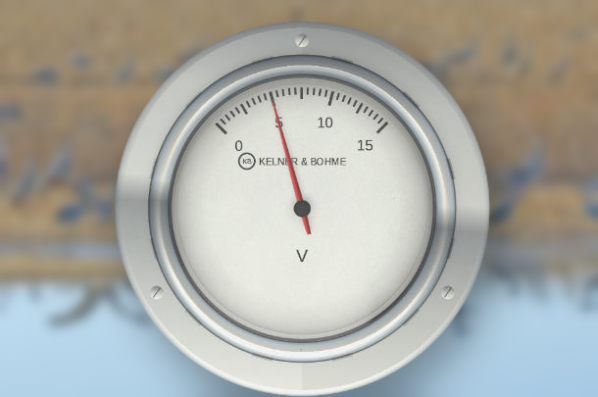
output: 5; V
